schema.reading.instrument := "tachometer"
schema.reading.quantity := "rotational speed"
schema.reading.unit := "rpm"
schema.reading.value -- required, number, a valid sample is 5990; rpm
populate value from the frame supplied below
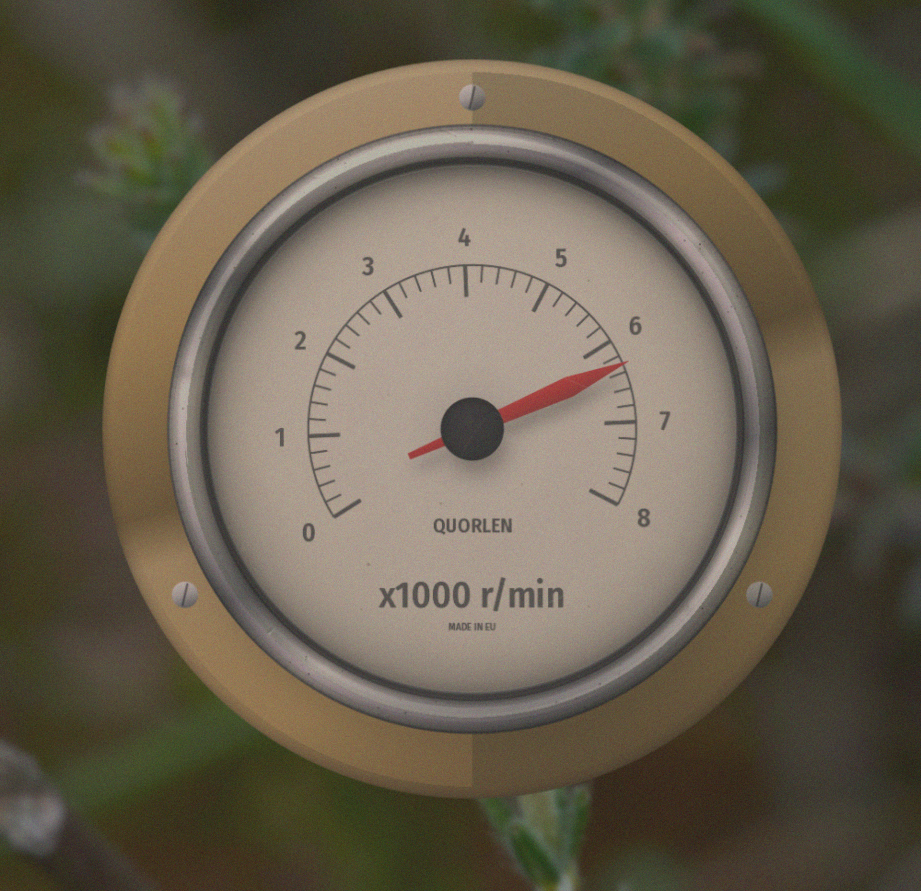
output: 6300; rpm
